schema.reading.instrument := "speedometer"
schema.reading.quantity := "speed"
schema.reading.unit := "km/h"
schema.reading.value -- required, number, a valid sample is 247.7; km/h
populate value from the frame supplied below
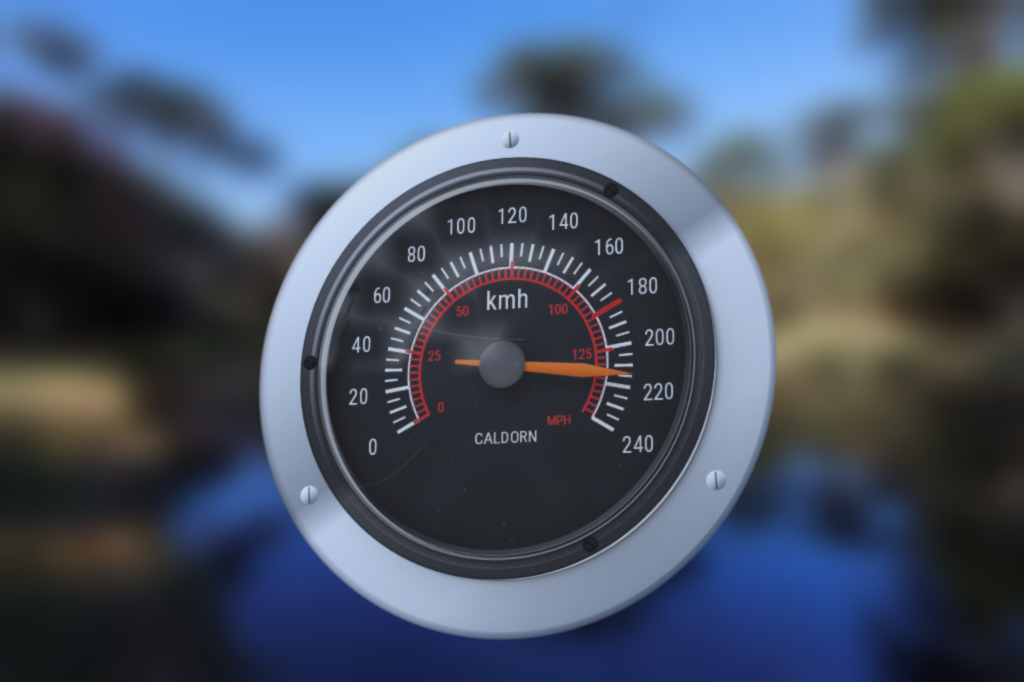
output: 215; km/h
